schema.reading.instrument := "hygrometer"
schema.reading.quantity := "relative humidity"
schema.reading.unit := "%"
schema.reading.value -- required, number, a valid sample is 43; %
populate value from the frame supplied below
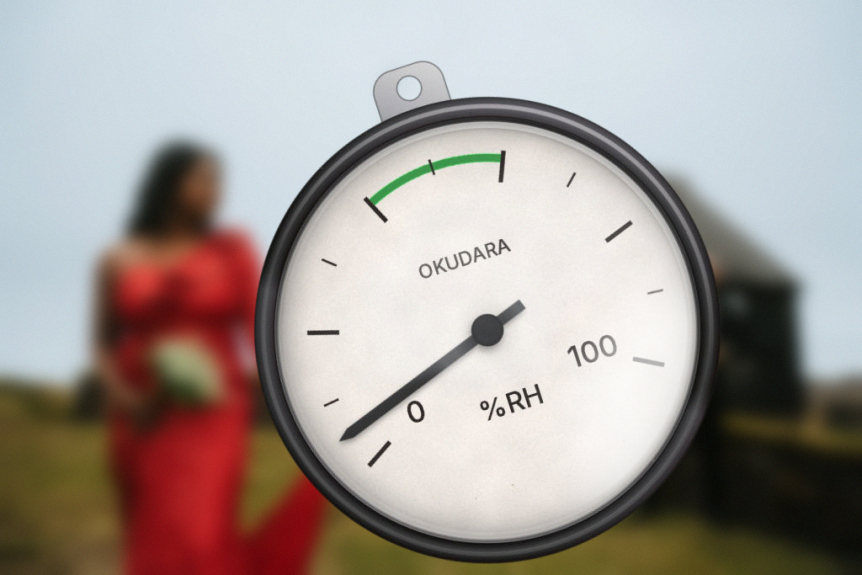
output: 5; %
